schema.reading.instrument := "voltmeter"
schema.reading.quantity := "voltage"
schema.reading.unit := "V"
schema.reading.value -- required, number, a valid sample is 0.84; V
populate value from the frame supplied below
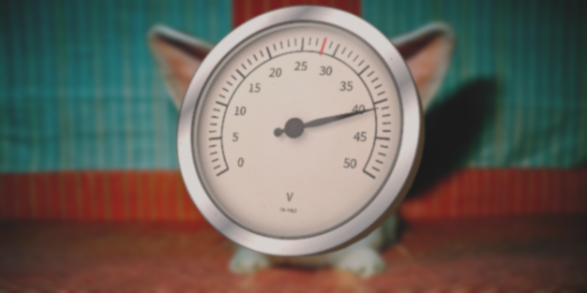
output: 41; V
